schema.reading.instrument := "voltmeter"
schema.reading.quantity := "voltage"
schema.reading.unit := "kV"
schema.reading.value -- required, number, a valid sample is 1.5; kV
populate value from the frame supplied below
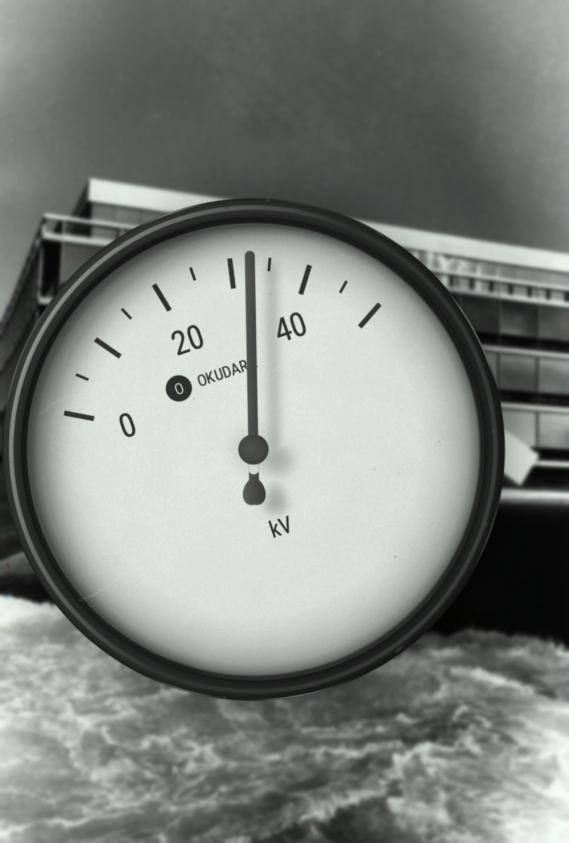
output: 32.5; kV
